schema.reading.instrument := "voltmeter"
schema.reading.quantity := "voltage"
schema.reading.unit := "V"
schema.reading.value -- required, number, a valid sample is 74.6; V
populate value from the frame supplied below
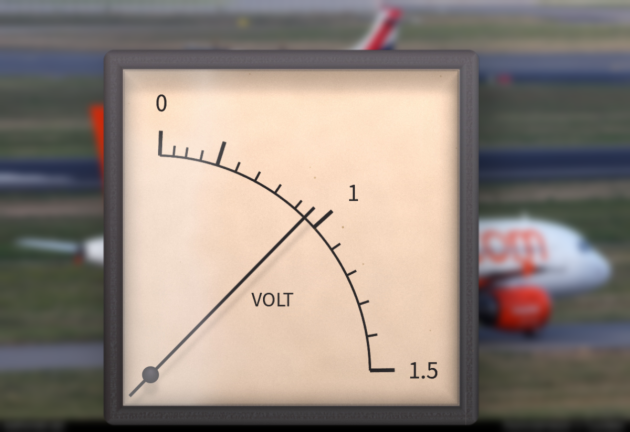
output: 0.95; V
